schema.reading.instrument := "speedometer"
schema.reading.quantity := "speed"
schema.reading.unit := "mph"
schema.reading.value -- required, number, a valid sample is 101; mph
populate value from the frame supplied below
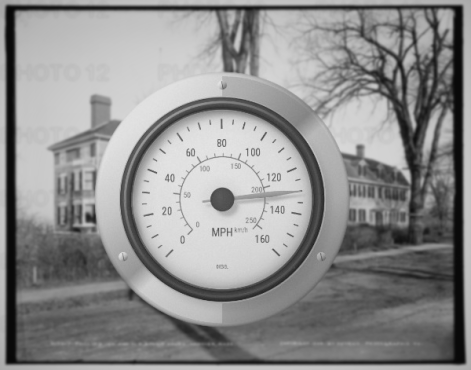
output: 130; mph
